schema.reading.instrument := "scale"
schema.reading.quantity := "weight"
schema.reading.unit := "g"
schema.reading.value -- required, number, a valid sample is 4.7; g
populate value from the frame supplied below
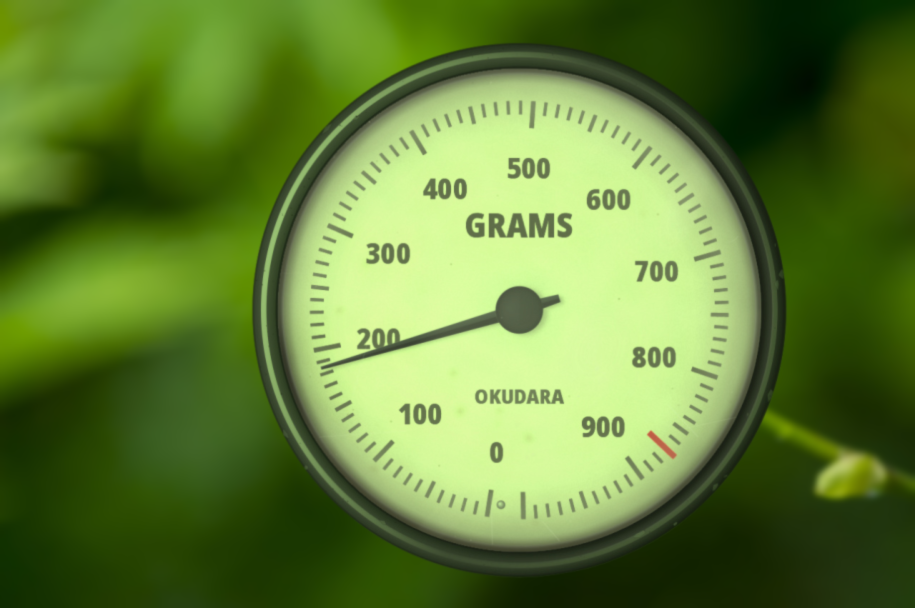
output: 185; g
